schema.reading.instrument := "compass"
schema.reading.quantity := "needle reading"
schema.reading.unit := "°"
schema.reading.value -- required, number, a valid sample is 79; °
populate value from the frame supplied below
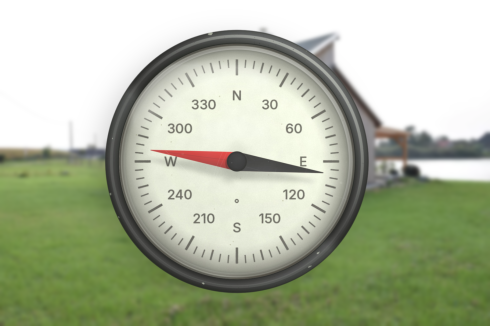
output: 277.5; °
